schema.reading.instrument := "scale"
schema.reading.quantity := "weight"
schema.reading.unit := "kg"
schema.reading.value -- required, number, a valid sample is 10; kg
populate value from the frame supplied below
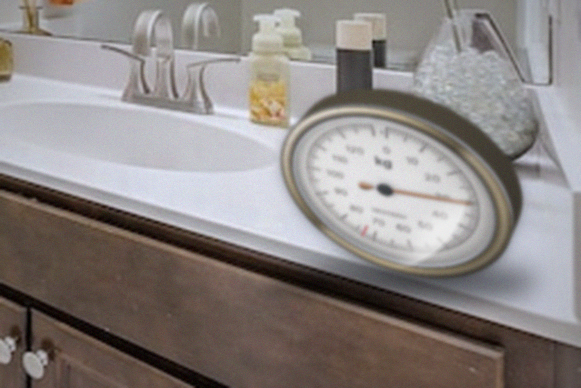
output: 30; kg
